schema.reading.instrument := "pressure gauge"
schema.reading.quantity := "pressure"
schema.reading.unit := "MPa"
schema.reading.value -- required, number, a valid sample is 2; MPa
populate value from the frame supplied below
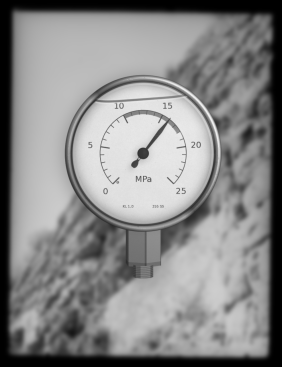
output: 16; MPa
